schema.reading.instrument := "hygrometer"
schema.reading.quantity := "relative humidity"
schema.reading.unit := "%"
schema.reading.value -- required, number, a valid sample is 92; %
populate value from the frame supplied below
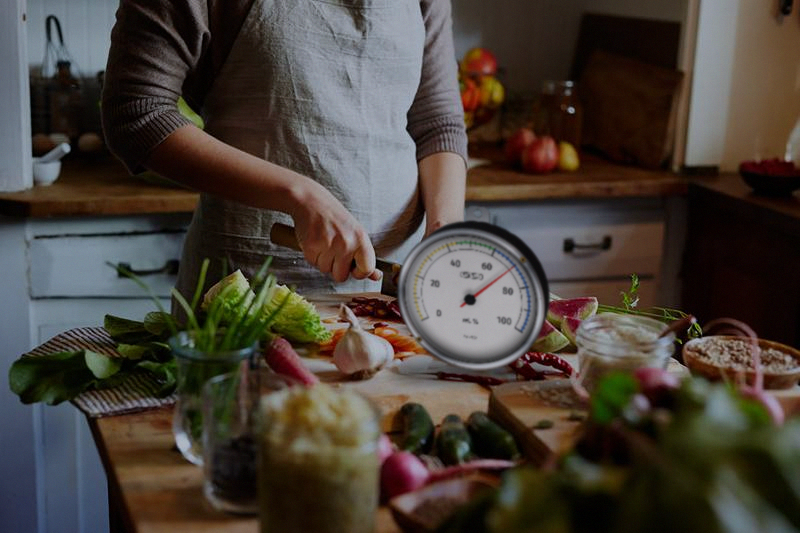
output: 70; %
